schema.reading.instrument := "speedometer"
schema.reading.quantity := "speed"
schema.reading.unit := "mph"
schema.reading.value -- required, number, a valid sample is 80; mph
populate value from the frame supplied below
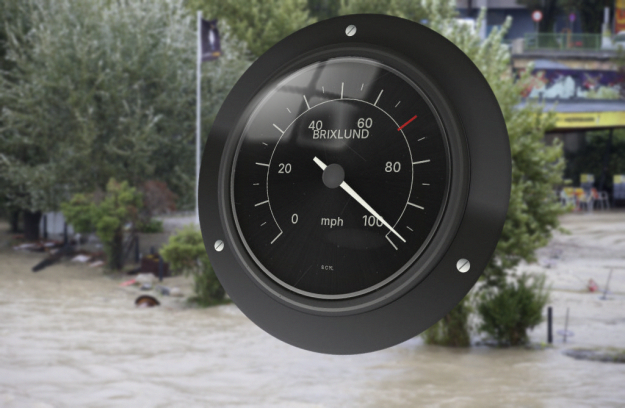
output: 97.5; mph
